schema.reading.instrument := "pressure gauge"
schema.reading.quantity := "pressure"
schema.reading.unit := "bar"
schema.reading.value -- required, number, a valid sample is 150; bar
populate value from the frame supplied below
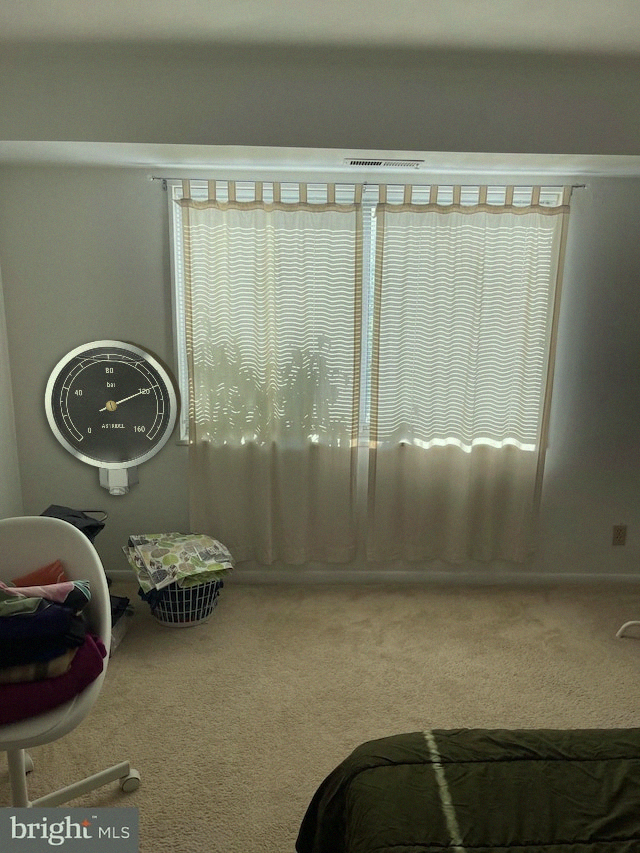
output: 120; bar
